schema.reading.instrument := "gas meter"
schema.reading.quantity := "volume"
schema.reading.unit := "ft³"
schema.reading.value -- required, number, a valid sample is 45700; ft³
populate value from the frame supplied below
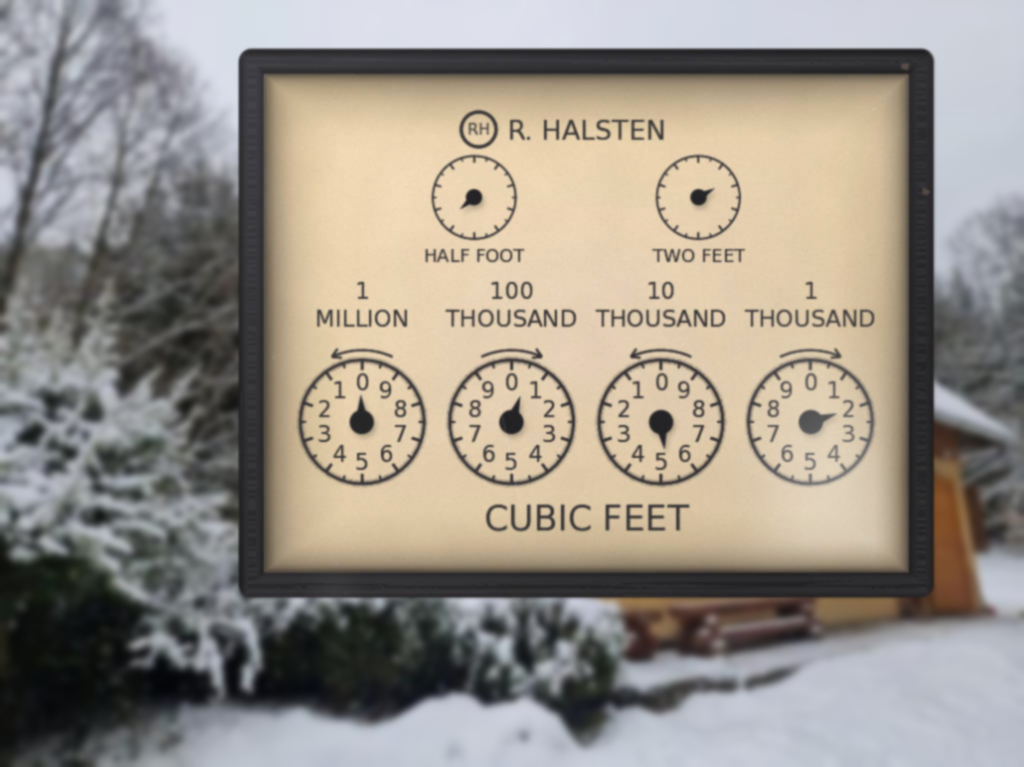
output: 5200; ft³
